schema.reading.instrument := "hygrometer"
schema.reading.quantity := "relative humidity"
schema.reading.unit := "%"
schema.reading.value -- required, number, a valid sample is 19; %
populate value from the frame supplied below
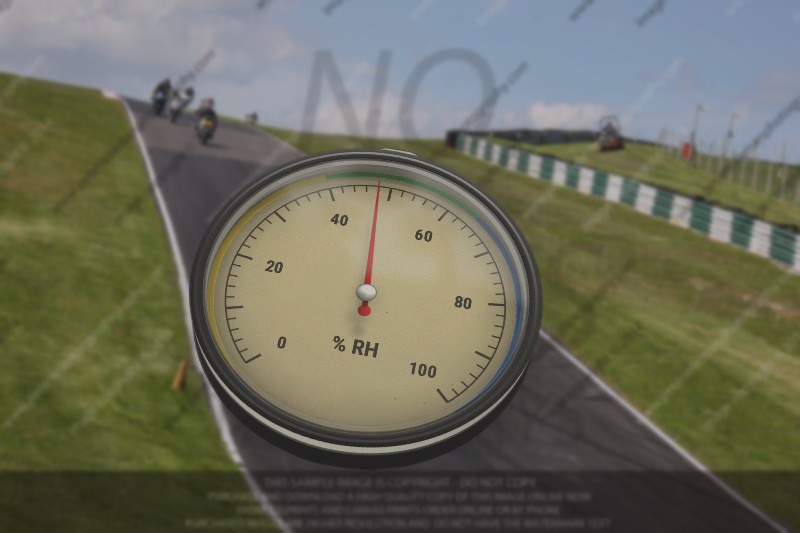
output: 48; %
